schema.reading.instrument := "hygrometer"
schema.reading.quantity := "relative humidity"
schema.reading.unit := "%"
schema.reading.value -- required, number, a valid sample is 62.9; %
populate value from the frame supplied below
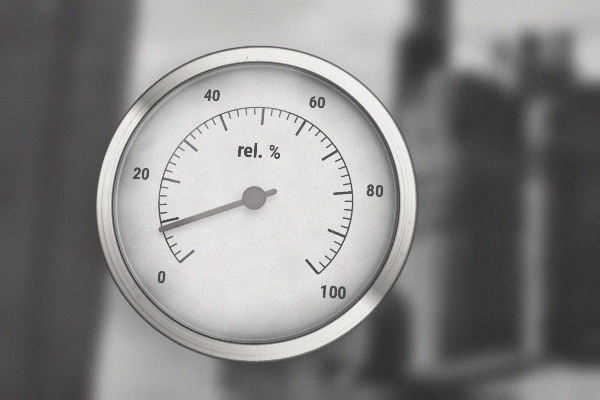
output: 8; %
